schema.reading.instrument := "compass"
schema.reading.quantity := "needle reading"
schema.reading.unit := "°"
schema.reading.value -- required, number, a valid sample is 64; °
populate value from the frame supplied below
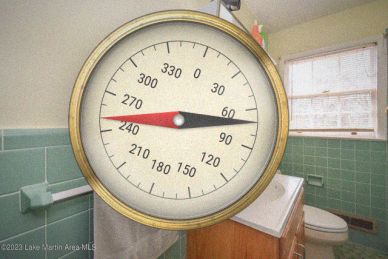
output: 250; °
